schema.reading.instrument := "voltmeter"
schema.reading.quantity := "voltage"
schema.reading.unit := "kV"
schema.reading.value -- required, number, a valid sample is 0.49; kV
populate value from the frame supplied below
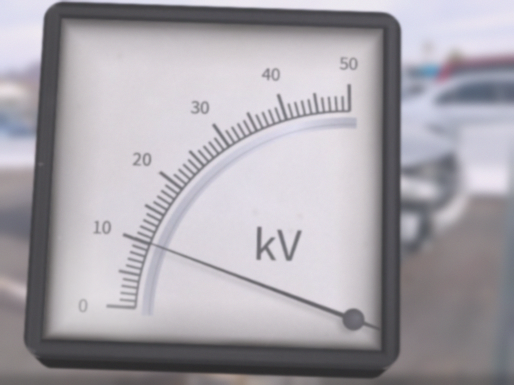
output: 10; kV
